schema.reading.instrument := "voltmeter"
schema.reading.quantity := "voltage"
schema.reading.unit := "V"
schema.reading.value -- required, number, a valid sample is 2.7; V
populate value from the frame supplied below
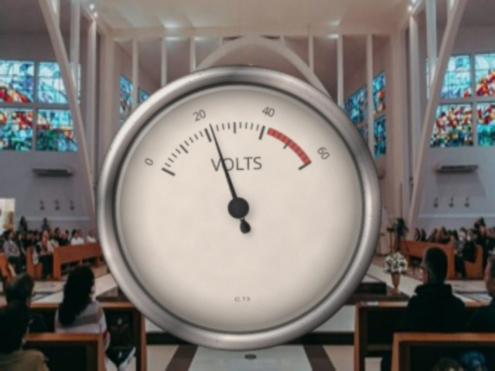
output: 22; V
